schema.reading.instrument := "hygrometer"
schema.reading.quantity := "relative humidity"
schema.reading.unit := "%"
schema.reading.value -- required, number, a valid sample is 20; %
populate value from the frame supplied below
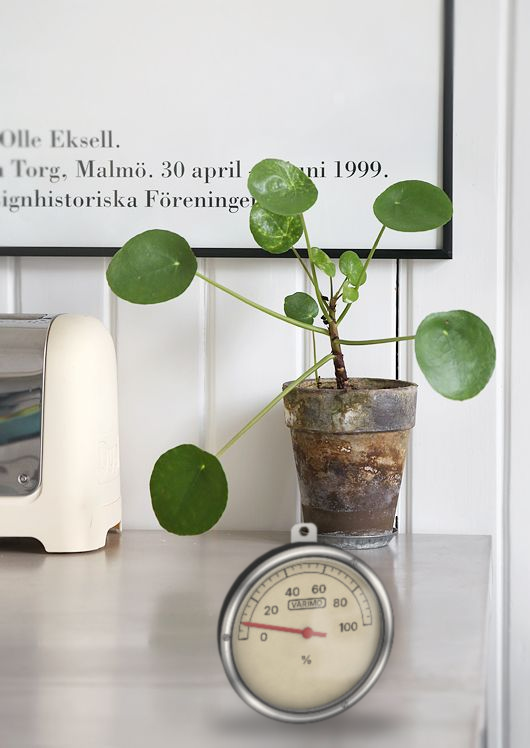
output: 8; %
